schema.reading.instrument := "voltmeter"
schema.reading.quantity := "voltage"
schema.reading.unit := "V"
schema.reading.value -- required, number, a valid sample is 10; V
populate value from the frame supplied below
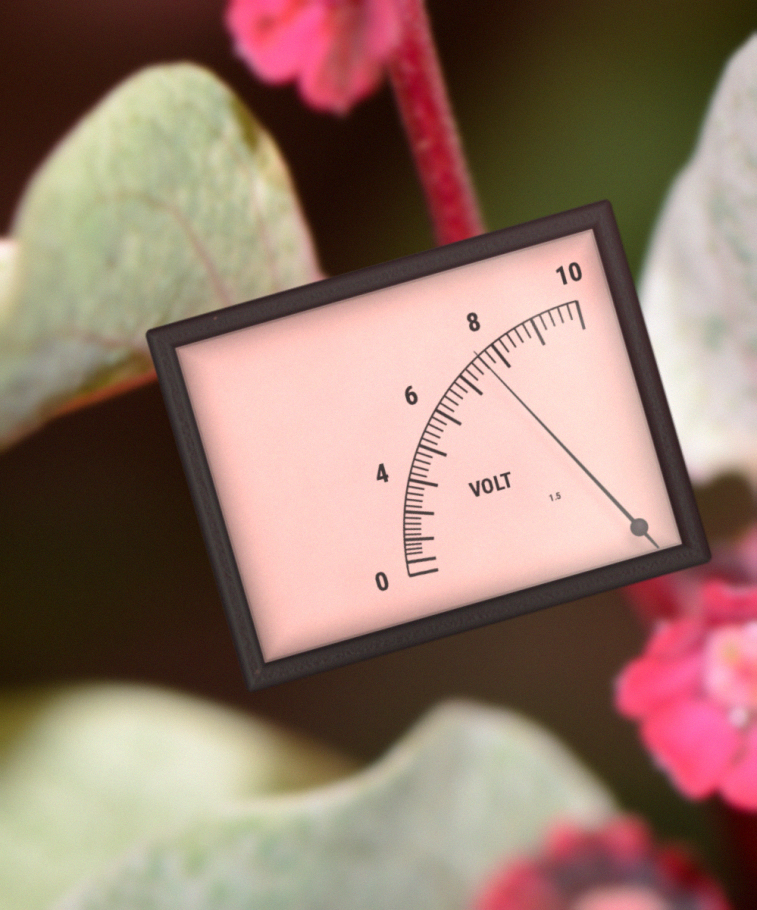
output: 7.6; V
